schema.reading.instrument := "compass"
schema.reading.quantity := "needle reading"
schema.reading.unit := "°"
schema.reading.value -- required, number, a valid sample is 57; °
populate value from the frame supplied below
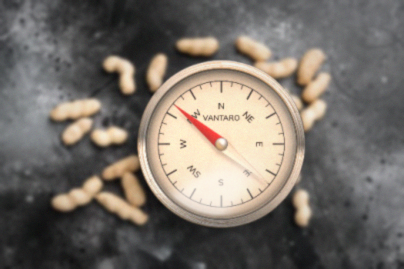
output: 310; °
